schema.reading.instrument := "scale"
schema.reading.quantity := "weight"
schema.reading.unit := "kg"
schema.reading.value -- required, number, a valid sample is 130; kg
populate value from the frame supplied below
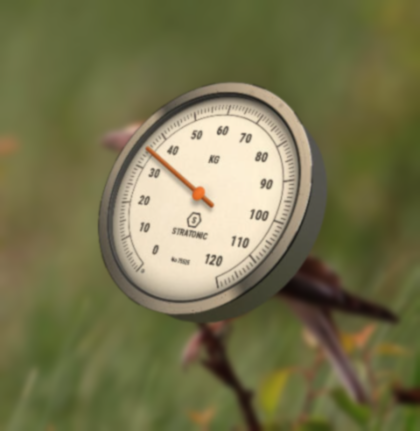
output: 35; kg
